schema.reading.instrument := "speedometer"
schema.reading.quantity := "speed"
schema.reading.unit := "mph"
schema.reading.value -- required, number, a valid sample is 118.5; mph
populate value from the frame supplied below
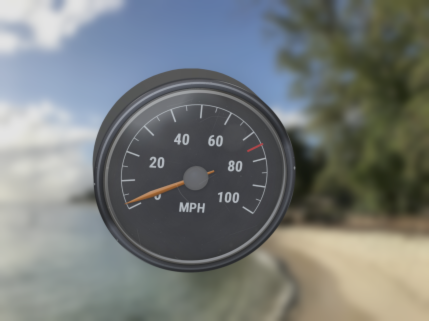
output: 2.5; mph
